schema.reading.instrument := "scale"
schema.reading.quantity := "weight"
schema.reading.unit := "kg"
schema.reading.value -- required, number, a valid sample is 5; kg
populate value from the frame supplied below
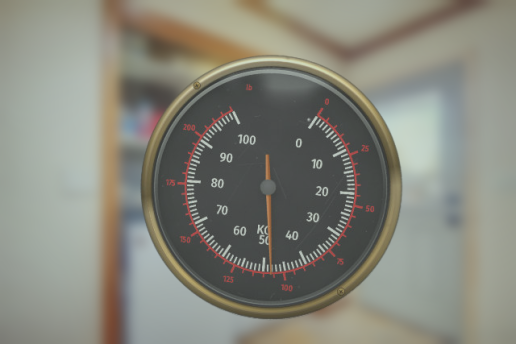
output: 48; kg
